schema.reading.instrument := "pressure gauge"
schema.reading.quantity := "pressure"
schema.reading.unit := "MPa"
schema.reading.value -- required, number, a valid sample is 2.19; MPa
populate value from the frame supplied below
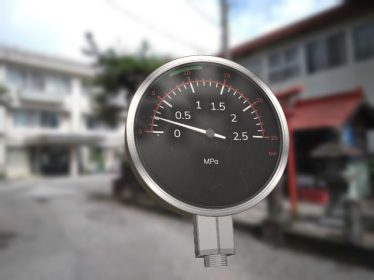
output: 0.2; MPa
